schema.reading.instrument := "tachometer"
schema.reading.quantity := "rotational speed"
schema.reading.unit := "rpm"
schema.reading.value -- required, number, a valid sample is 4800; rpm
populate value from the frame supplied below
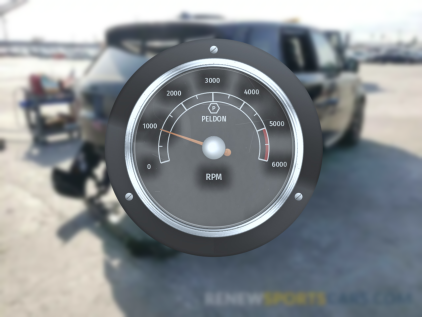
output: 1000; rpm
